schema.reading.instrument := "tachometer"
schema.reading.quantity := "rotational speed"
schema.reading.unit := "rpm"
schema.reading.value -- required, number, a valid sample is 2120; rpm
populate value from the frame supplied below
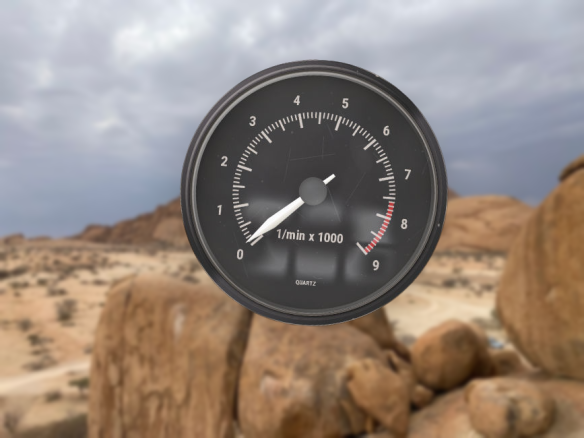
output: 100; rpm
